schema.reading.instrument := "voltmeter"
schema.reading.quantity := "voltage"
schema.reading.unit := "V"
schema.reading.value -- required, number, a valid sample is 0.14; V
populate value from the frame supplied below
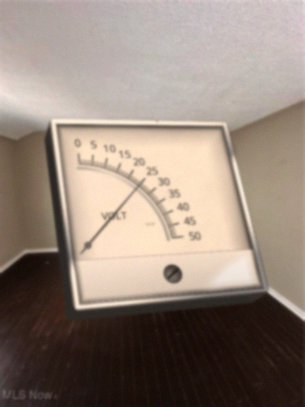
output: 25; V
